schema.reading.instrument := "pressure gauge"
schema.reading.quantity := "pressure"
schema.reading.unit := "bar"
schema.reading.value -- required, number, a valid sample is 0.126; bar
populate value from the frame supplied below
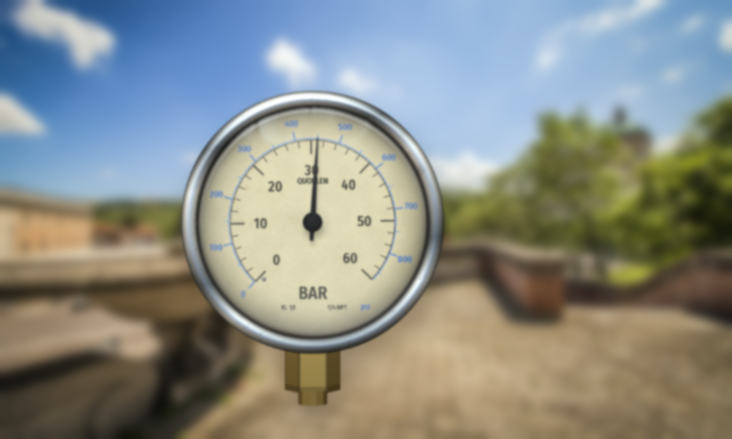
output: 31; bar
